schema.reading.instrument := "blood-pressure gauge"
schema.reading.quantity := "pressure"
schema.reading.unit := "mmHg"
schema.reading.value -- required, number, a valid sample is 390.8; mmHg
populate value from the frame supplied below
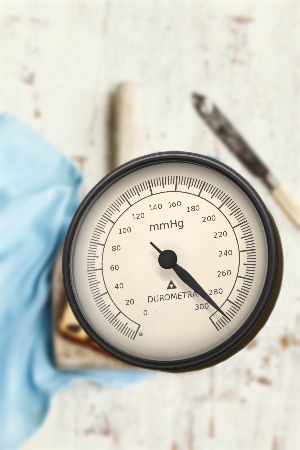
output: 290; mmHg
